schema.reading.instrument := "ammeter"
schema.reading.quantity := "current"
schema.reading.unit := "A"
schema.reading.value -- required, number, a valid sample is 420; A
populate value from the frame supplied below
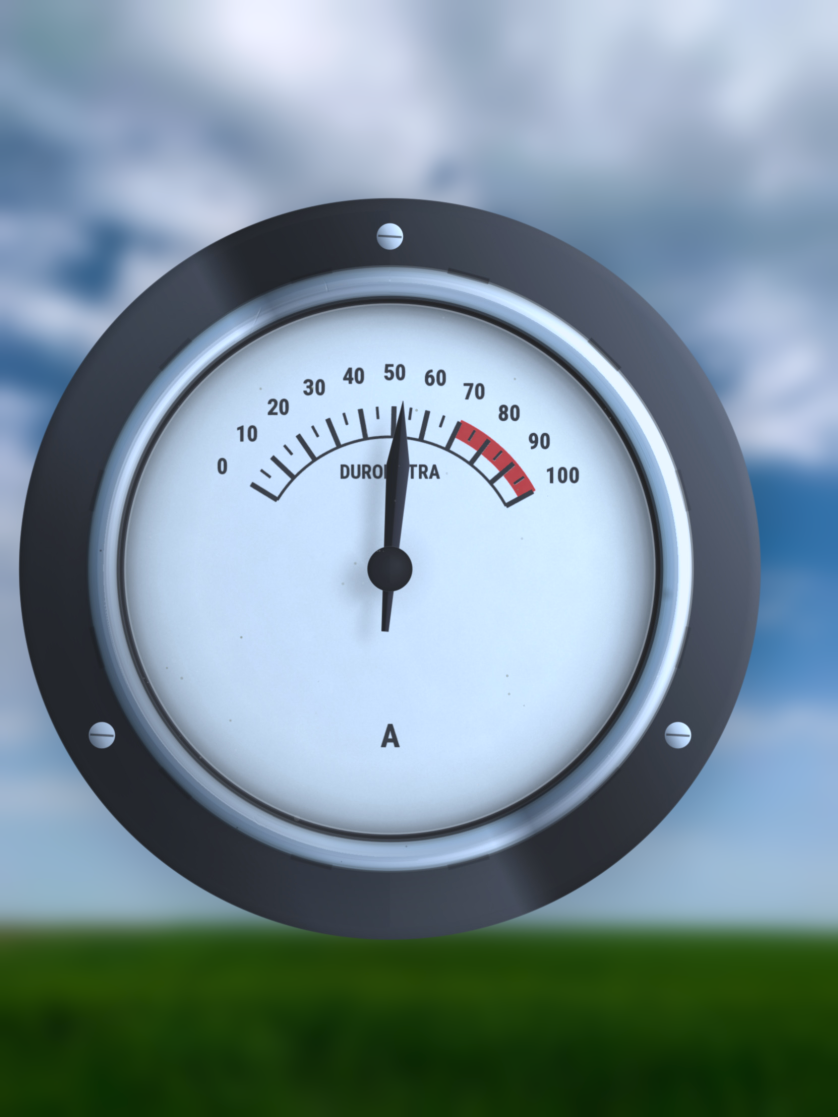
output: 52.5; A
